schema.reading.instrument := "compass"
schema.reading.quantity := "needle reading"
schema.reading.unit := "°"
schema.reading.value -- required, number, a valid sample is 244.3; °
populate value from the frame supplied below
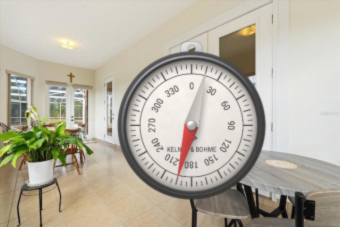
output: 195; °
